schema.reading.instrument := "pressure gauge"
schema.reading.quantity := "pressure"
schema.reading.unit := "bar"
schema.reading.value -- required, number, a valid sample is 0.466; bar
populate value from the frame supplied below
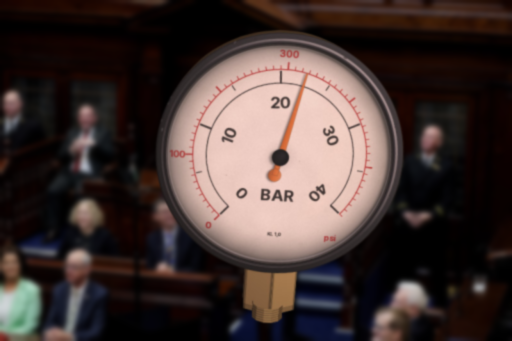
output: 22.5; bar
